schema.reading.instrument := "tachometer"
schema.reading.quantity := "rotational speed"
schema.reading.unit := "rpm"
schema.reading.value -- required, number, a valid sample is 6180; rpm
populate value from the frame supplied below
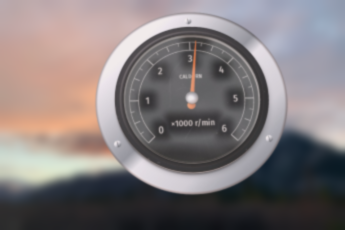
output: 3125; rpm
